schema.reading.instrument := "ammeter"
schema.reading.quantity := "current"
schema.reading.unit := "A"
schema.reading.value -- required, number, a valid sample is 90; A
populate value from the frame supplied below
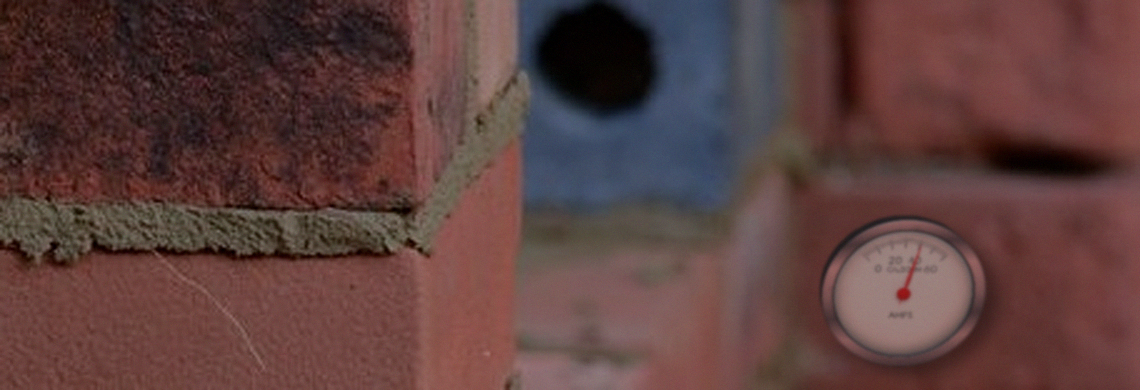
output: 40; A
